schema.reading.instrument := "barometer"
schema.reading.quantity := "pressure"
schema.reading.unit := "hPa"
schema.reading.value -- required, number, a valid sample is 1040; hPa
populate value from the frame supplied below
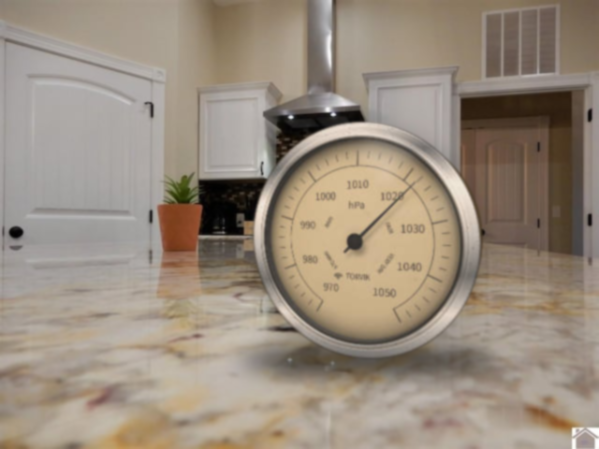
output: 1022; hPa
